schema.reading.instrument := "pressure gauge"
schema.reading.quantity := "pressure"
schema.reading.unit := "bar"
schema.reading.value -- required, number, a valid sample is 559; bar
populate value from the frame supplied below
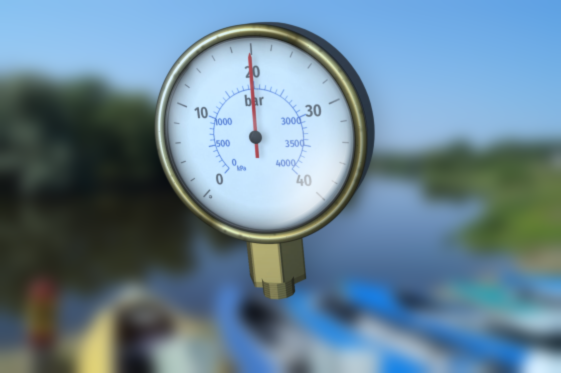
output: 20; bar
